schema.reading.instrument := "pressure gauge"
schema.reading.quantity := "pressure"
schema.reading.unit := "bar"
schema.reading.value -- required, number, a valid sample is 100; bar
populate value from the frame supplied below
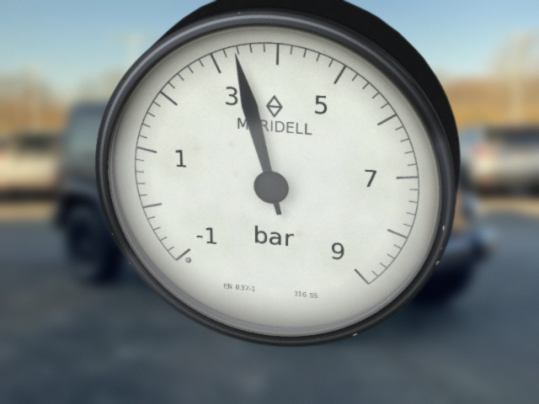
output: 3.4; bar
